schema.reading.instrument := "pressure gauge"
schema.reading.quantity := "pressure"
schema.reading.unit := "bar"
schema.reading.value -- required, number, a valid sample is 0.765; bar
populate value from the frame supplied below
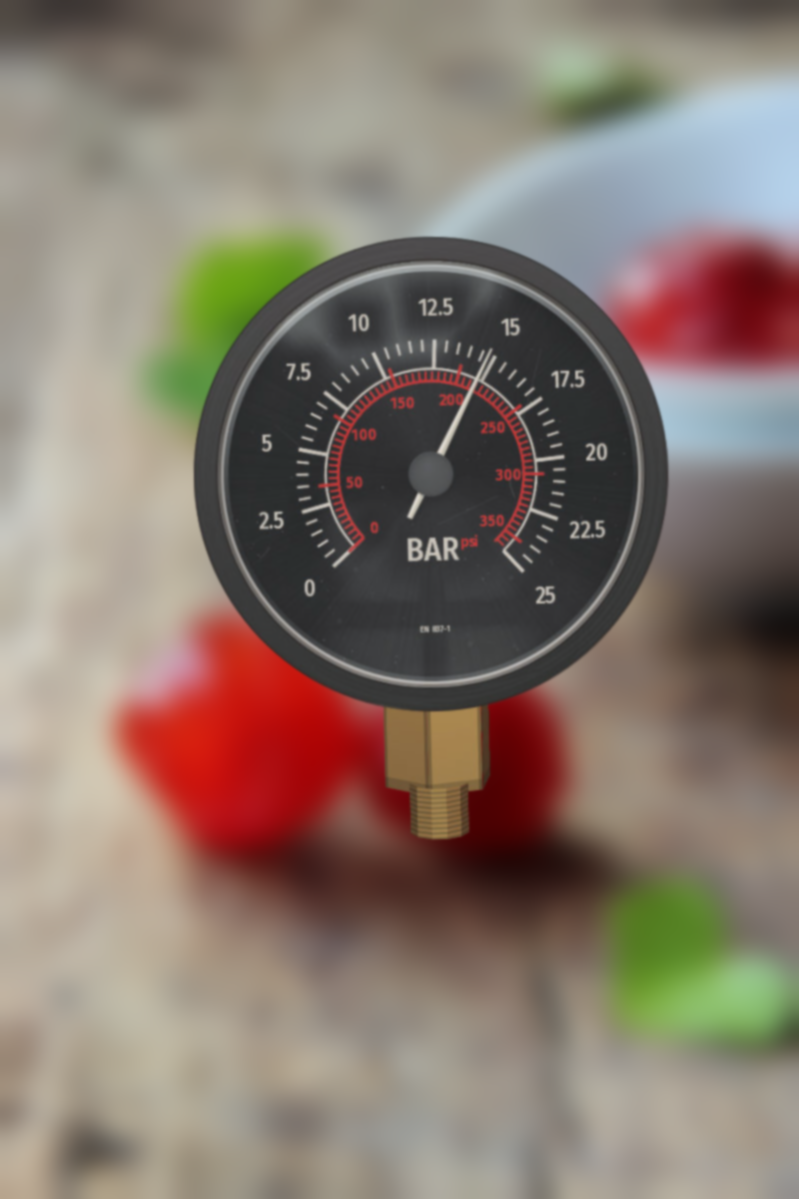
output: 14.75; bar
